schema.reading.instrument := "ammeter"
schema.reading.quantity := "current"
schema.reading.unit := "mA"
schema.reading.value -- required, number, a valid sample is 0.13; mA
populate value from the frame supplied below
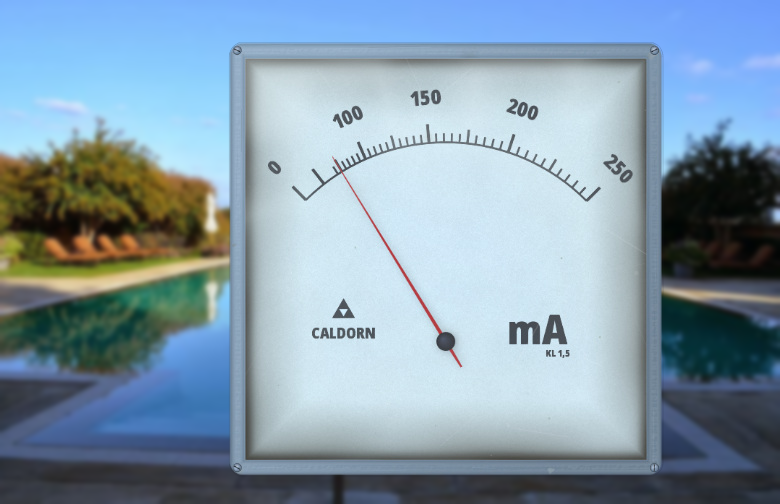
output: 75; mA
